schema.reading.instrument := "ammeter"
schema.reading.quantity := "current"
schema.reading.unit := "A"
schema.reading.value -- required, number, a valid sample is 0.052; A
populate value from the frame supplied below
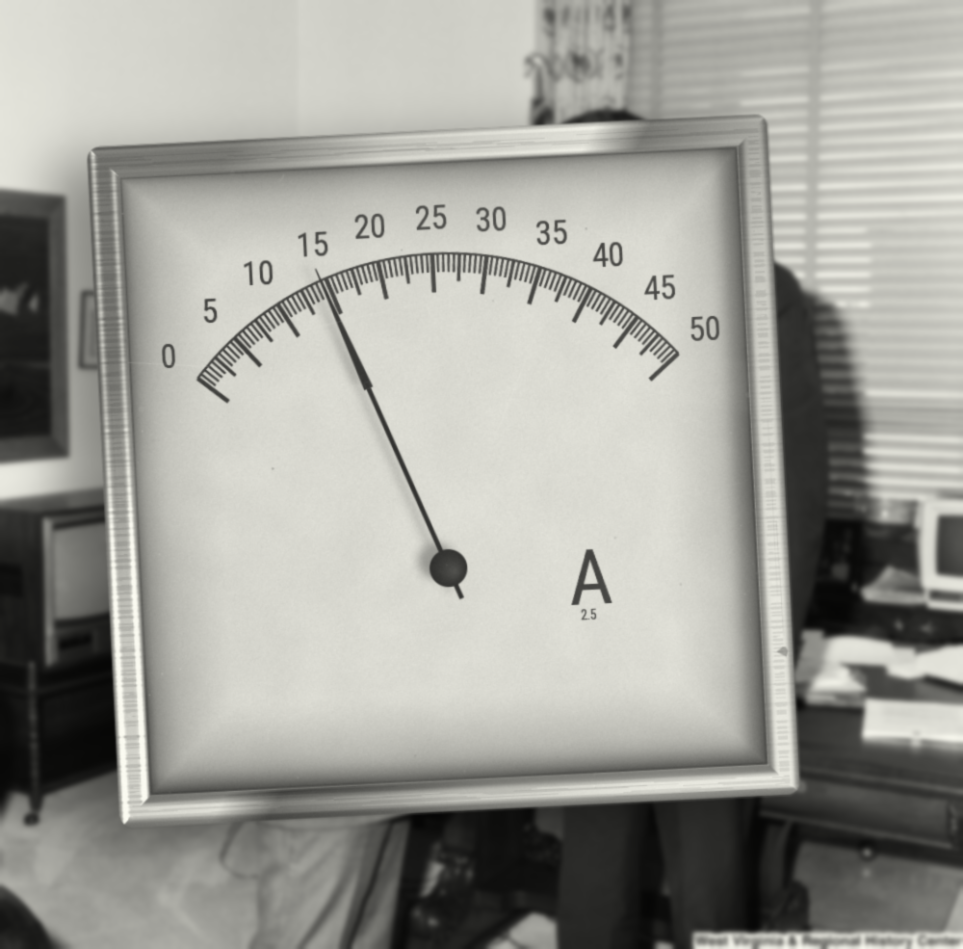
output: 14.5; A
